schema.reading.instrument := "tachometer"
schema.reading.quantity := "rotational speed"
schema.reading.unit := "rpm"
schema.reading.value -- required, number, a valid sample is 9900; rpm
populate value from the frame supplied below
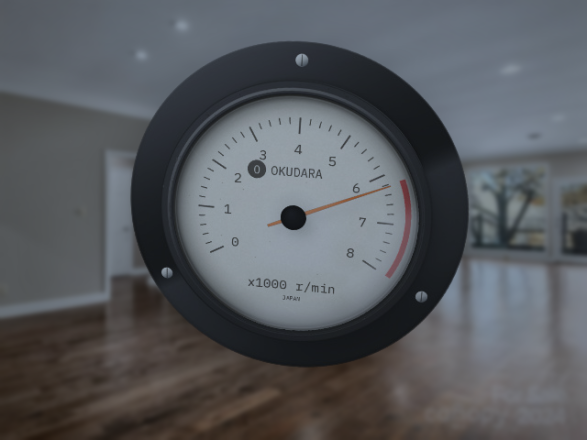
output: 6200; rpm
